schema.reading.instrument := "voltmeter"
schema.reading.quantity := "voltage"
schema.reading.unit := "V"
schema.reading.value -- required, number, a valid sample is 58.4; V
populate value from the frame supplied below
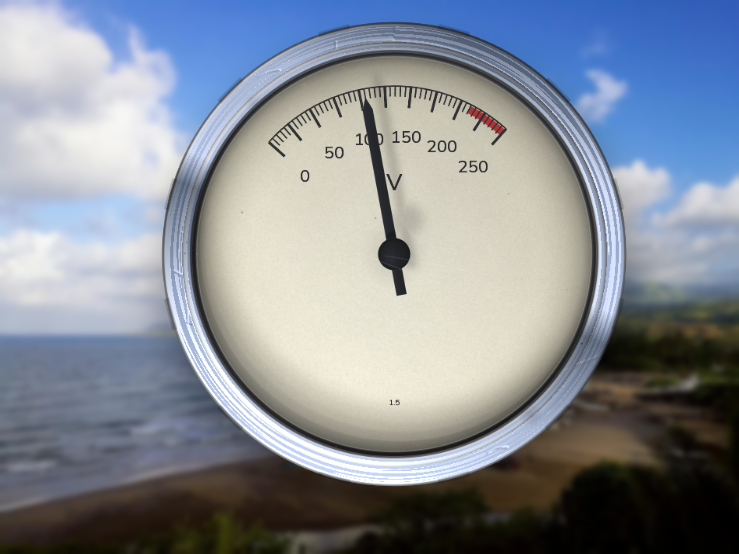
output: 105; V
